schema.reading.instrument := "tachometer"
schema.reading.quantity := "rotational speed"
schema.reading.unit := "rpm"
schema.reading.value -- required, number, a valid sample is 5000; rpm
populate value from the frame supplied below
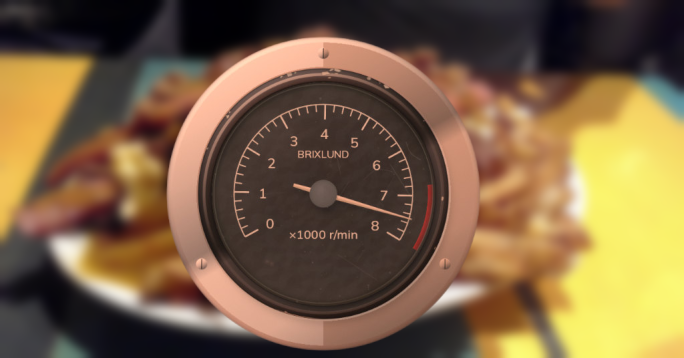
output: 7500; rpm
